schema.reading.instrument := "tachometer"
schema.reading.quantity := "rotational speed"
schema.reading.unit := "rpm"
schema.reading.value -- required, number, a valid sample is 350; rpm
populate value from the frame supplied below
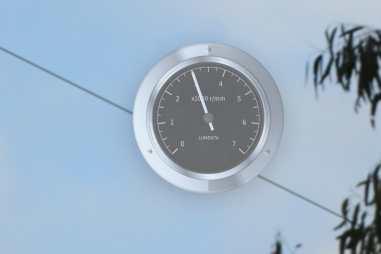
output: 3000; rpm
